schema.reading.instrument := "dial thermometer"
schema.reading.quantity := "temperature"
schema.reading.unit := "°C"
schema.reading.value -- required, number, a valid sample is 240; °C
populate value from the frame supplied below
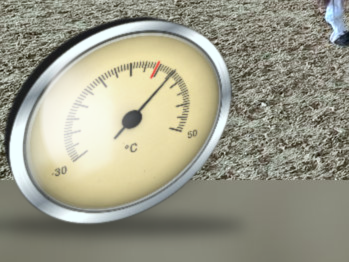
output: 25; °C
